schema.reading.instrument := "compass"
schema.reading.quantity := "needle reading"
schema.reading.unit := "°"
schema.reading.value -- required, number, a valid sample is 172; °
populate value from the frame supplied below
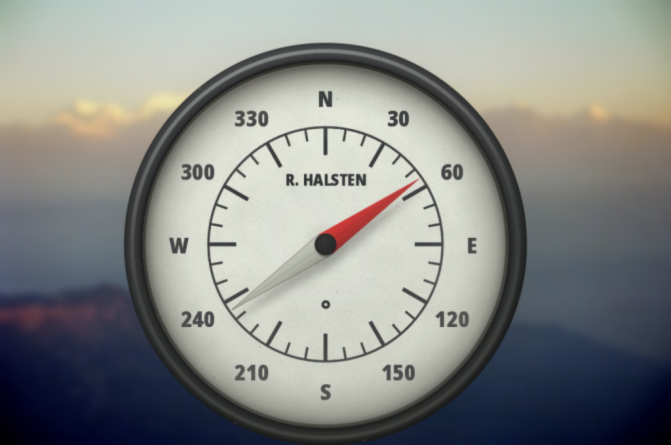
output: 55; °
